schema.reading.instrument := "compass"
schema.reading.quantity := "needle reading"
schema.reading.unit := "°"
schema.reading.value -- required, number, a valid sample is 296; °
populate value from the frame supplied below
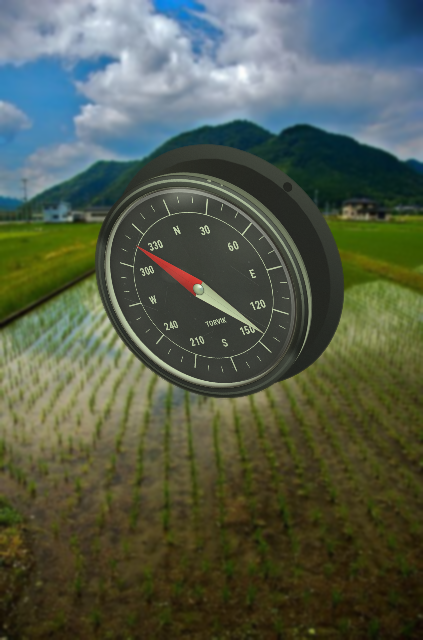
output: 320; °
